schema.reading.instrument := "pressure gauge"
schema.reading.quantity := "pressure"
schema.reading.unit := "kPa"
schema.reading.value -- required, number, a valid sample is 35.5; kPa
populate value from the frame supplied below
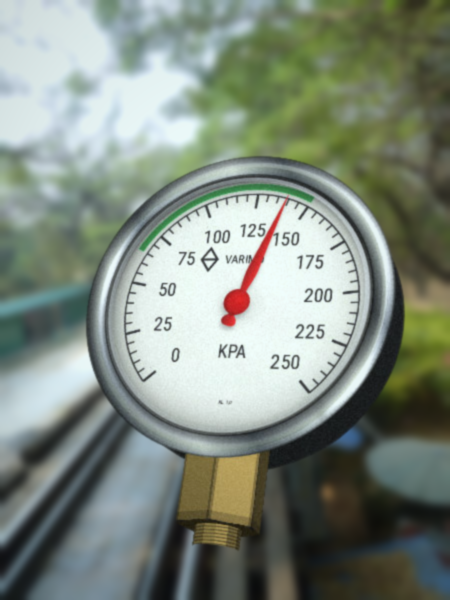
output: 140; kPa
